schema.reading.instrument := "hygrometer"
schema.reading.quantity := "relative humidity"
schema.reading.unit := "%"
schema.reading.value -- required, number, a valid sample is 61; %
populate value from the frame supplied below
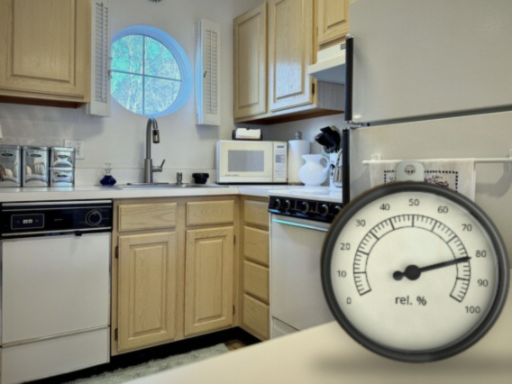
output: 80; %
